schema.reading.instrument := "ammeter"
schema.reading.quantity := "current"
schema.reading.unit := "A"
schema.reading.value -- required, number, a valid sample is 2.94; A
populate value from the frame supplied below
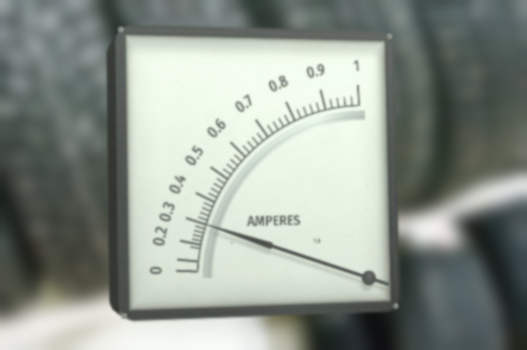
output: 0.3; A
